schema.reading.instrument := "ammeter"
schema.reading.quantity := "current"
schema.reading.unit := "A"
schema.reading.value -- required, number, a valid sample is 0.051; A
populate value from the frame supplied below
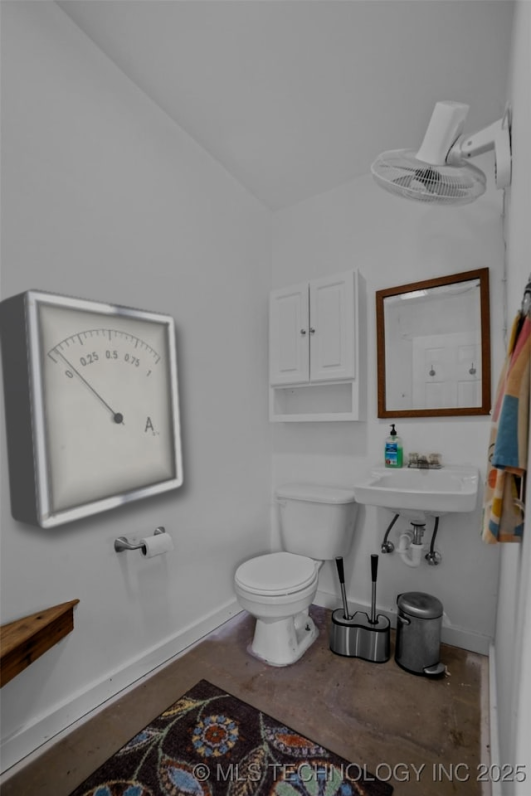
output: 0.05; A
